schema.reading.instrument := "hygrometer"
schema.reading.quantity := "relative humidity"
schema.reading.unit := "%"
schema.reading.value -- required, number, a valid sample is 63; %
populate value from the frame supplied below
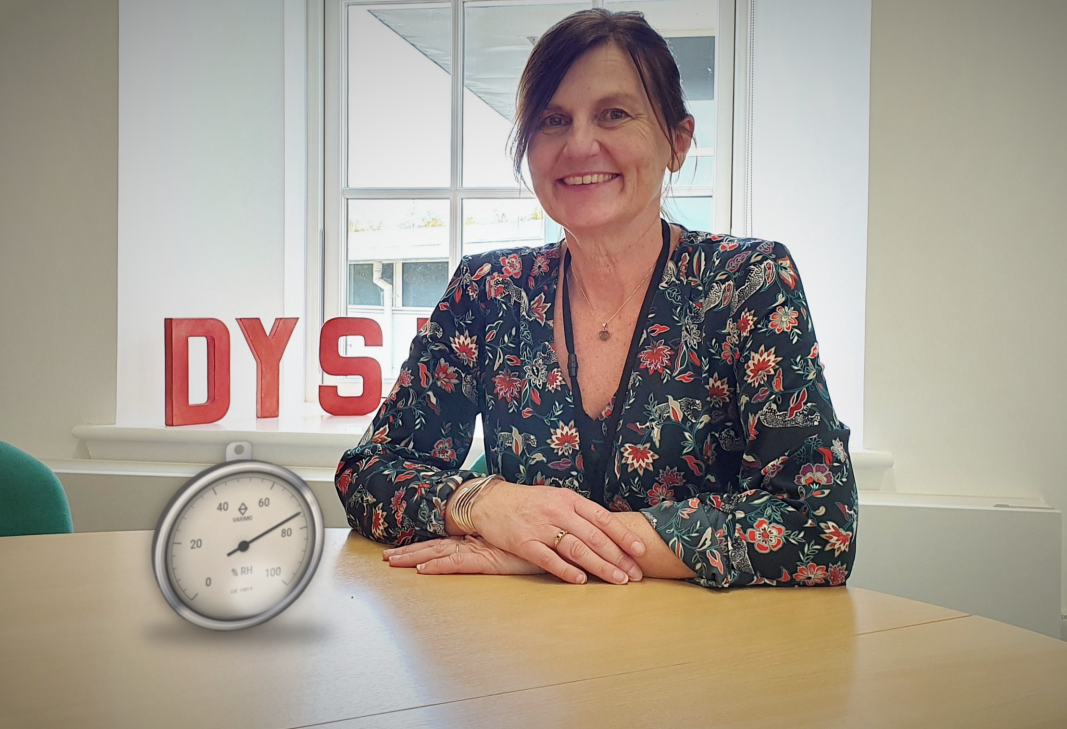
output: 74; %
